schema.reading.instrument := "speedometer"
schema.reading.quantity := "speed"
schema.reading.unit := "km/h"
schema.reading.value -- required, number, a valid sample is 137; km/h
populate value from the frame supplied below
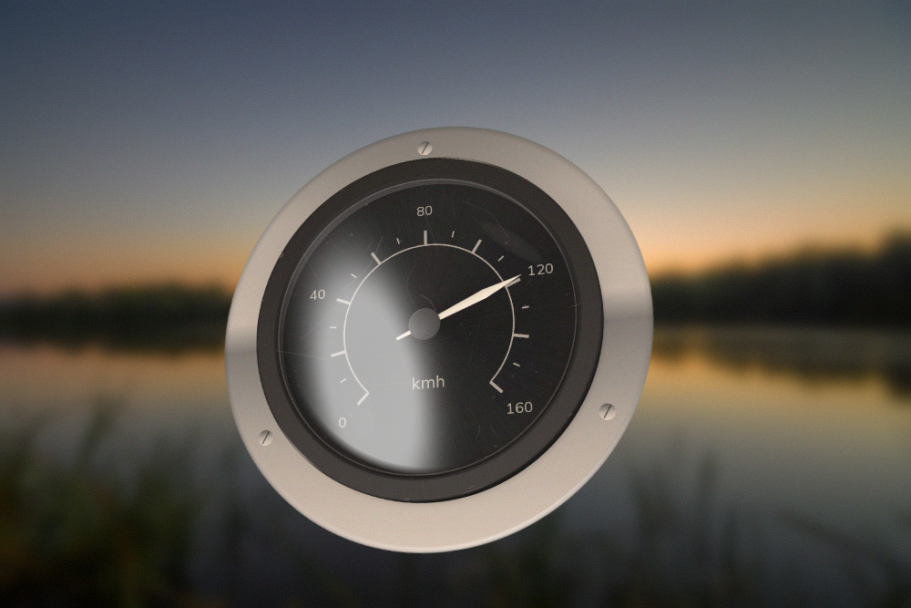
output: 120; km/h
